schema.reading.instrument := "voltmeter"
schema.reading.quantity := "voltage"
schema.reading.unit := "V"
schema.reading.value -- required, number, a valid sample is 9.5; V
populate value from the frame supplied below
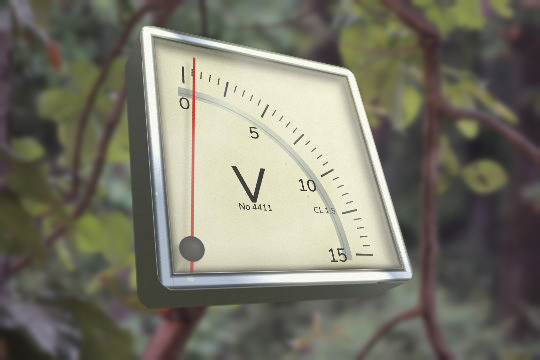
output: 0.5; V
